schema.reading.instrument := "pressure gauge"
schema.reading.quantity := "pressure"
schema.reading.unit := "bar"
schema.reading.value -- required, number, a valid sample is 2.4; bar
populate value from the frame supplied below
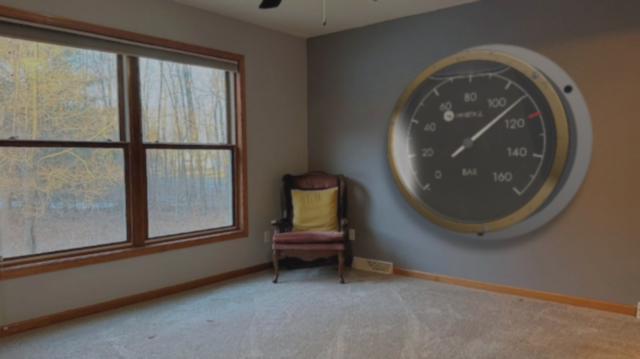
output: 110; bar
